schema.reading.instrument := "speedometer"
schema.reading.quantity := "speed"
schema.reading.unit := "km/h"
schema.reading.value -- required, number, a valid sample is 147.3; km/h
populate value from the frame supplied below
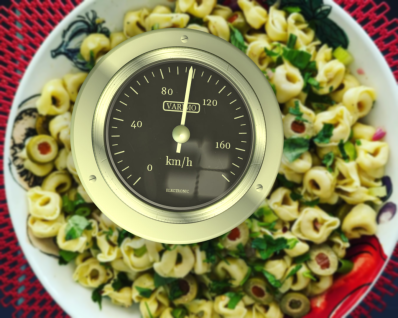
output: 97.5; km/h
